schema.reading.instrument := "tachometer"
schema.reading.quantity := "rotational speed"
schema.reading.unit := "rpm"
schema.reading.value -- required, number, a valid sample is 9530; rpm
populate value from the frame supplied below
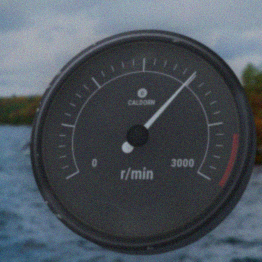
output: 2000; rpm
